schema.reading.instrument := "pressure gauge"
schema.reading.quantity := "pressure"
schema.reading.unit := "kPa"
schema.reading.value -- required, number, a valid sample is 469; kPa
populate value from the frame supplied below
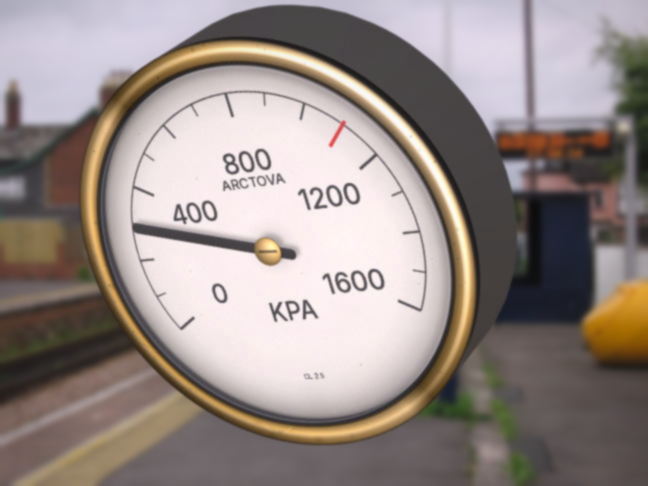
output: 300; kPa
